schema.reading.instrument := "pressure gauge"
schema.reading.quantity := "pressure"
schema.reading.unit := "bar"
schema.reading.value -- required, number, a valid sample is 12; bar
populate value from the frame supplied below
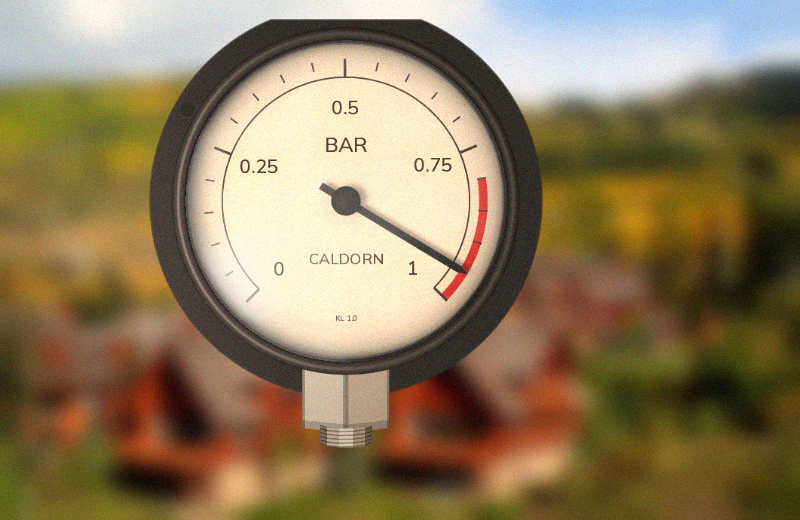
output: 0.95; bar
